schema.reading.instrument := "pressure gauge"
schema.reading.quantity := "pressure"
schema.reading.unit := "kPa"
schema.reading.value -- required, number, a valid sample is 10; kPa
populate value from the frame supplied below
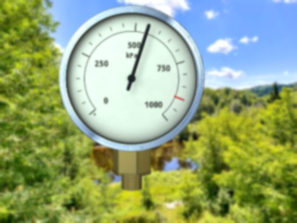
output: 550; kPa
